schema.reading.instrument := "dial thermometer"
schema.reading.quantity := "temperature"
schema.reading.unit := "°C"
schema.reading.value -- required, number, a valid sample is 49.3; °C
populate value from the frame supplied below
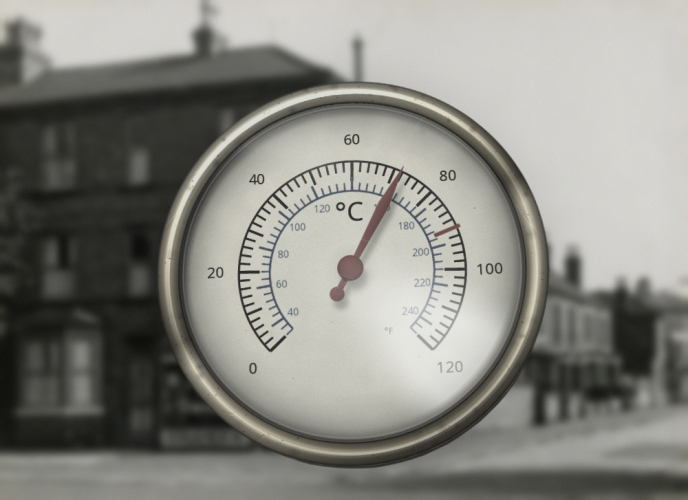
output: 72; °C
